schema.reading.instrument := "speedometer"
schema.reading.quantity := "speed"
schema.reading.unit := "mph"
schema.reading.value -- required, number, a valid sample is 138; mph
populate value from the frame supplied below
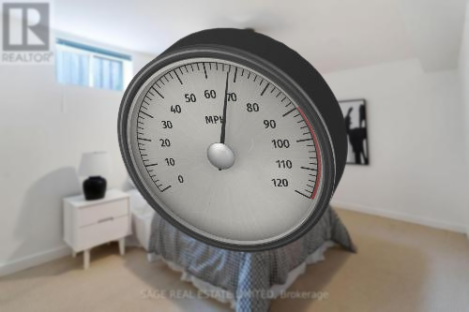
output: 68; mph
